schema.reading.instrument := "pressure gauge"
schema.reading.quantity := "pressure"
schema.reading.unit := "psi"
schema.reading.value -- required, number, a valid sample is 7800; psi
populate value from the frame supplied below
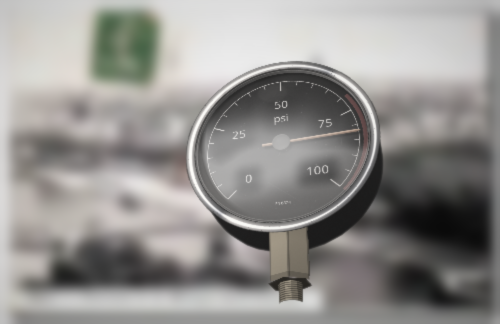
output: 82.5; psi
